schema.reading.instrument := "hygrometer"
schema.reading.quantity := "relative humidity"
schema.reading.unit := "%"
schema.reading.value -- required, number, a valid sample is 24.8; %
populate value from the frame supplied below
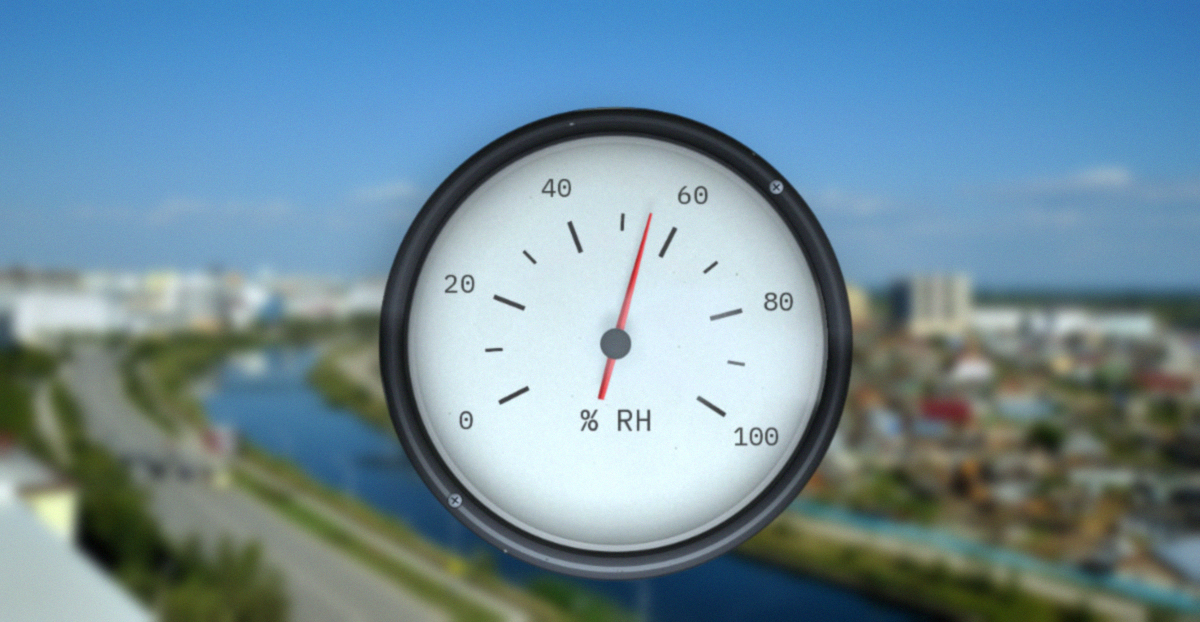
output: 55; %
